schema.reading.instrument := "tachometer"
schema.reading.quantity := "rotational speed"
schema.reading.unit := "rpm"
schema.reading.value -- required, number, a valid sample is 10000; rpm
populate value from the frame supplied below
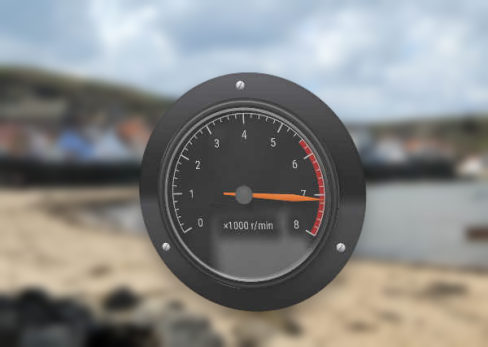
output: 7100; rpm
